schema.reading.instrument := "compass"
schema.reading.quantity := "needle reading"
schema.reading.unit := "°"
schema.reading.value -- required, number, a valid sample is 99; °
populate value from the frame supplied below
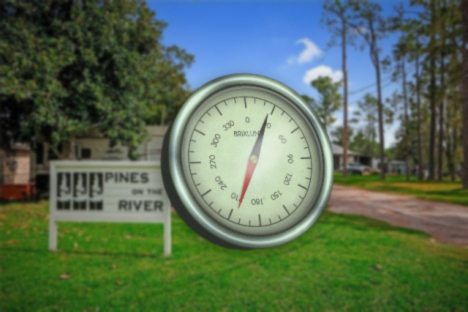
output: 205; °
